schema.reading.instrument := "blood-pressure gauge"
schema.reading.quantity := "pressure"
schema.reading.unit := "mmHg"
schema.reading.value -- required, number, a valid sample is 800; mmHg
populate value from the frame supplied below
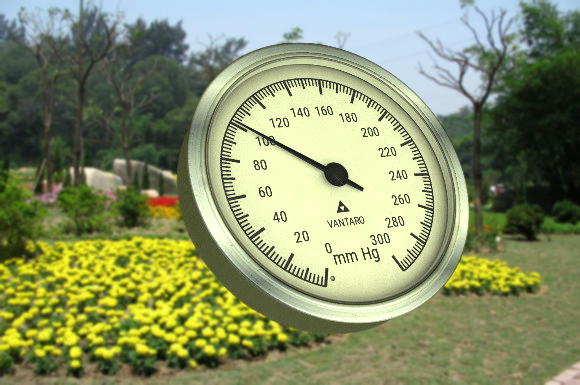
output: 100; mmHg
